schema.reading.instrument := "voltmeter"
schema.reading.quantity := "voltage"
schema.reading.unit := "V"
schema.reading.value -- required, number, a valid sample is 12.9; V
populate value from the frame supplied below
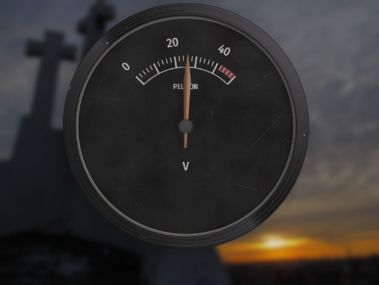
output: 26; V
